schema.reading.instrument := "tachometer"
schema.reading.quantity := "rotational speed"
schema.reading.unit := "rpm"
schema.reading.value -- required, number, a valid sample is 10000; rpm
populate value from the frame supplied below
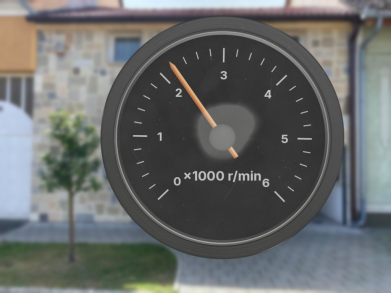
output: 2200; rpm
